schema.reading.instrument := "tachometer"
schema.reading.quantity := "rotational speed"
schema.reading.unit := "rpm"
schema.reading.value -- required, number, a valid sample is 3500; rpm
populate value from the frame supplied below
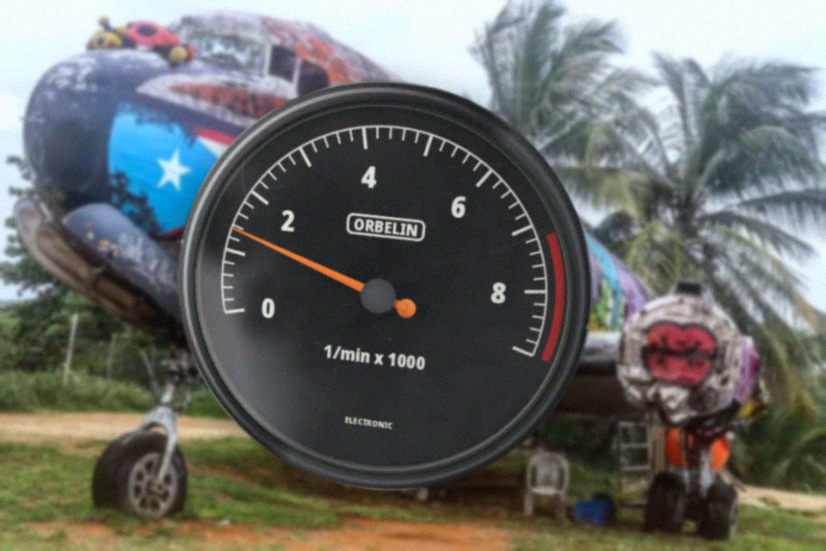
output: 1400; rpm
